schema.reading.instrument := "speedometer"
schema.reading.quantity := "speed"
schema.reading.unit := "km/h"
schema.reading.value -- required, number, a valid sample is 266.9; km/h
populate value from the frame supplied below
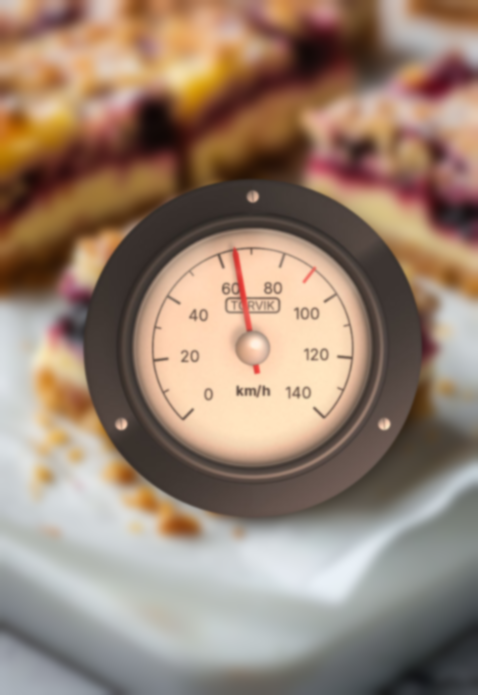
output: 65; km/h
